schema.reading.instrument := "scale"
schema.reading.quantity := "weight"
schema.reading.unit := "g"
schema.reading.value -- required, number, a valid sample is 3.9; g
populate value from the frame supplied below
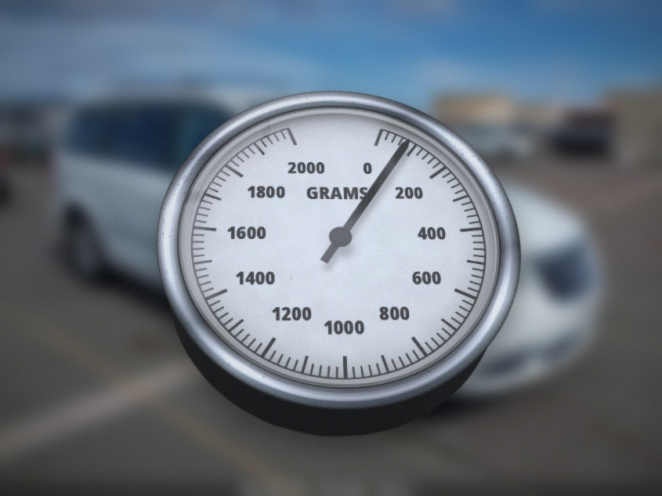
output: 80; g
